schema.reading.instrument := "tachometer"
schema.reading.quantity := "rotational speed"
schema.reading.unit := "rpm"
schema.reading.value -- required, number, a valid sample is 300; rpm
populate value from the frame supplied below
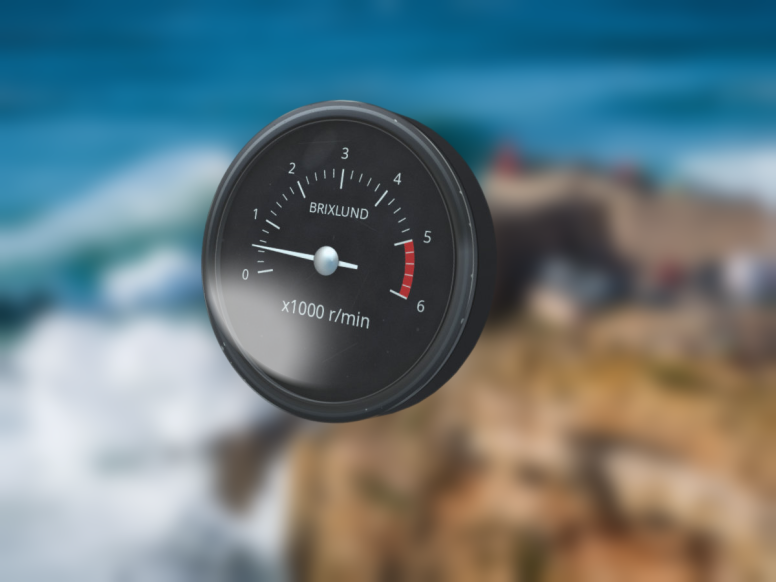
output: 500; rpm
